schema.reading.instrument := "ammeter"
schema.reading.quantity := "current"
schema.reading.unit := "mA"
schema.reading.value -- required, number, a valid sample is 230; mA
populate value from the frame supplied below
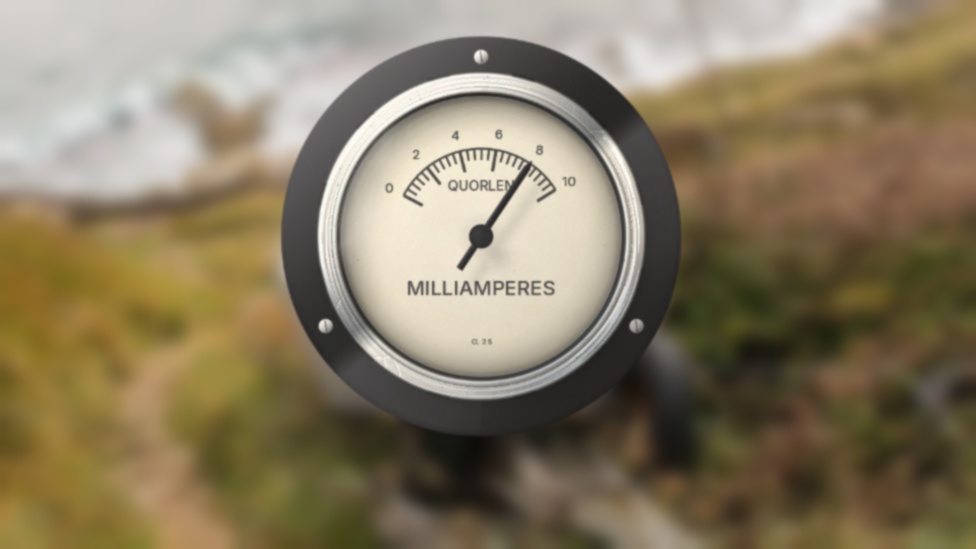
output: 8; mA
